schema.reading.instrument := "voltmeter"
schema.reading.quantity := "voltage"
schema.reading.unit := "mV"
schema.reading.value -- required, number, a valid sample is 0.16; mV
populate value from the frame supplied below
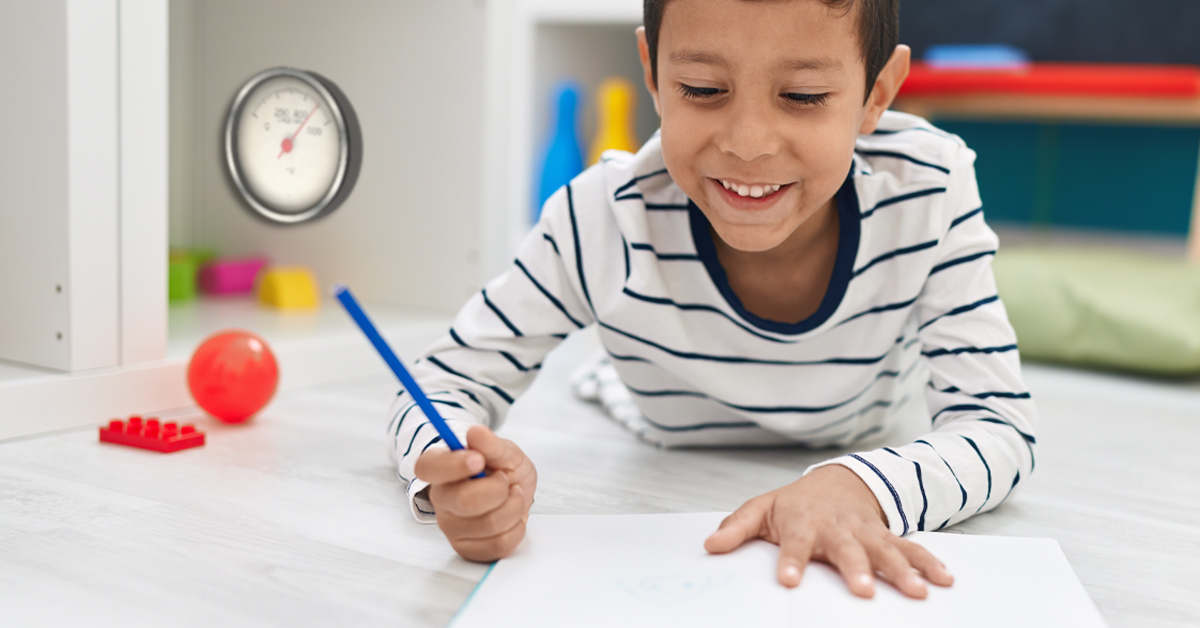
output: 500; mV
